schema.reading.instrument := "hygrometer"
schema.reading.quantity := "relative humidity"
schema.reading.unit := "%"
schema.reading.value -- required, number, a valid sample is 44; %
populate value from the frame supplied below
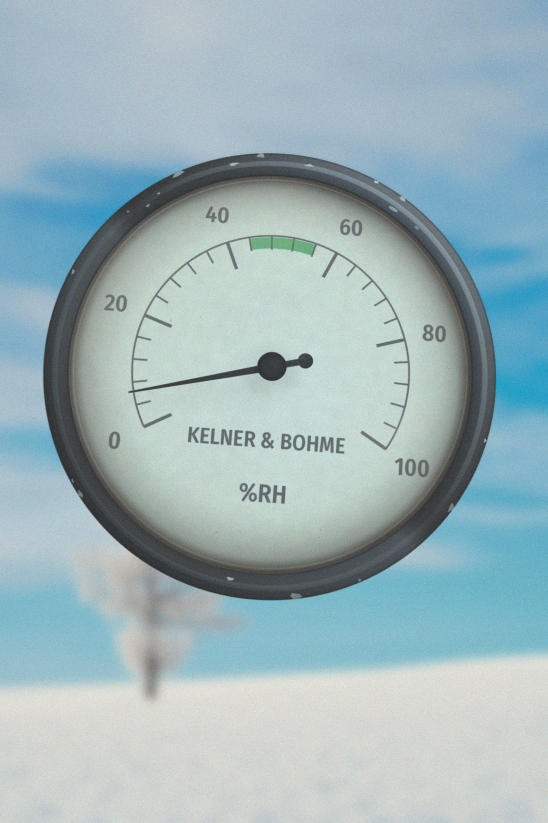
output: 6; %
